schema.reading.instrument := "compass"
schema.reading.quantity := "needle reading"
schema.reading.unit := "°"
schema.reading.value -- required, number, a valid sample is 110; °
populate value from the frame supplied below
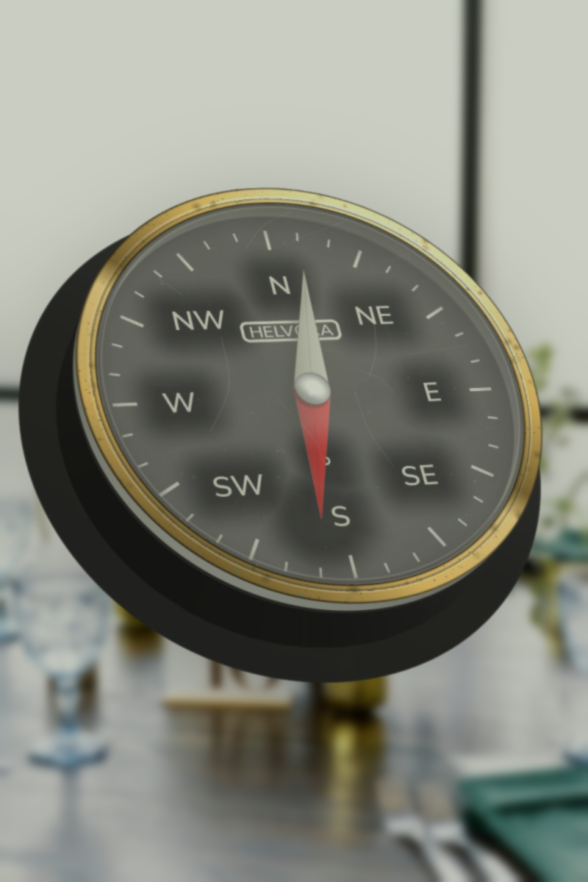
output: 190; °
